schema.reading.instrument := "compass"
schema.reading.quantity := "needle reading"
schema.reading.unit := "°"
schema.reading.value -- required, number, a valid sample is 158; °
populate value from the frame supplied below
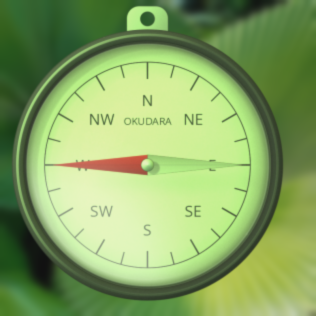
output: 270; °
